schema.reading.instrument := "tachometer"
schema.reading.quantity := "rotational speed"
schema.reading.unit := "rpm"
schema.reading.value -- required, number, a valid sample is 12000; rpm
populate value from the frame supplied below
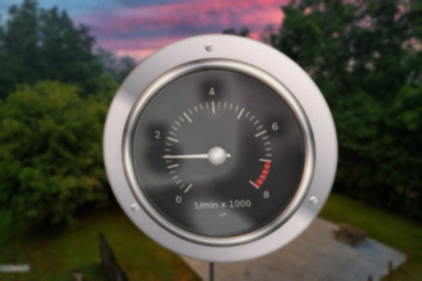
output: 1400; rpm
